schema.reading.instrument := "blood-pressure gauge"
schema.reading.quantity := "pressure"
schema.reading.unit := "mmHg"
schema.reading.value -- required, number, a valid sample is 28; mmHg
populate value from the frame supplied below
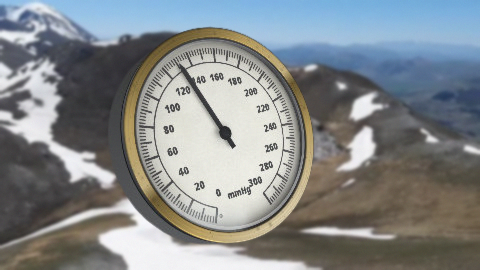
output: 130; mmHg
